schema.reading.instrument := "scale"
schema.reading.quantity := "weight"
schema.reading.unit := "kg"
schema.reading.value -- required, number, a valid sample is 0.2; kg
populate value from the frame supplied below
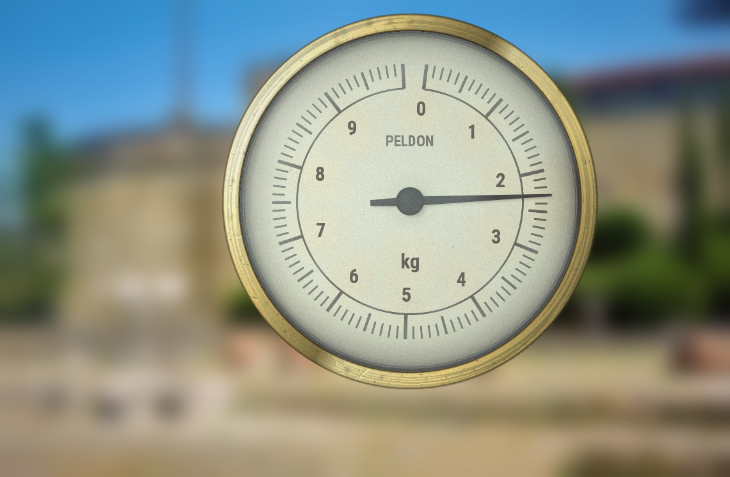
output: 2.3; kg
